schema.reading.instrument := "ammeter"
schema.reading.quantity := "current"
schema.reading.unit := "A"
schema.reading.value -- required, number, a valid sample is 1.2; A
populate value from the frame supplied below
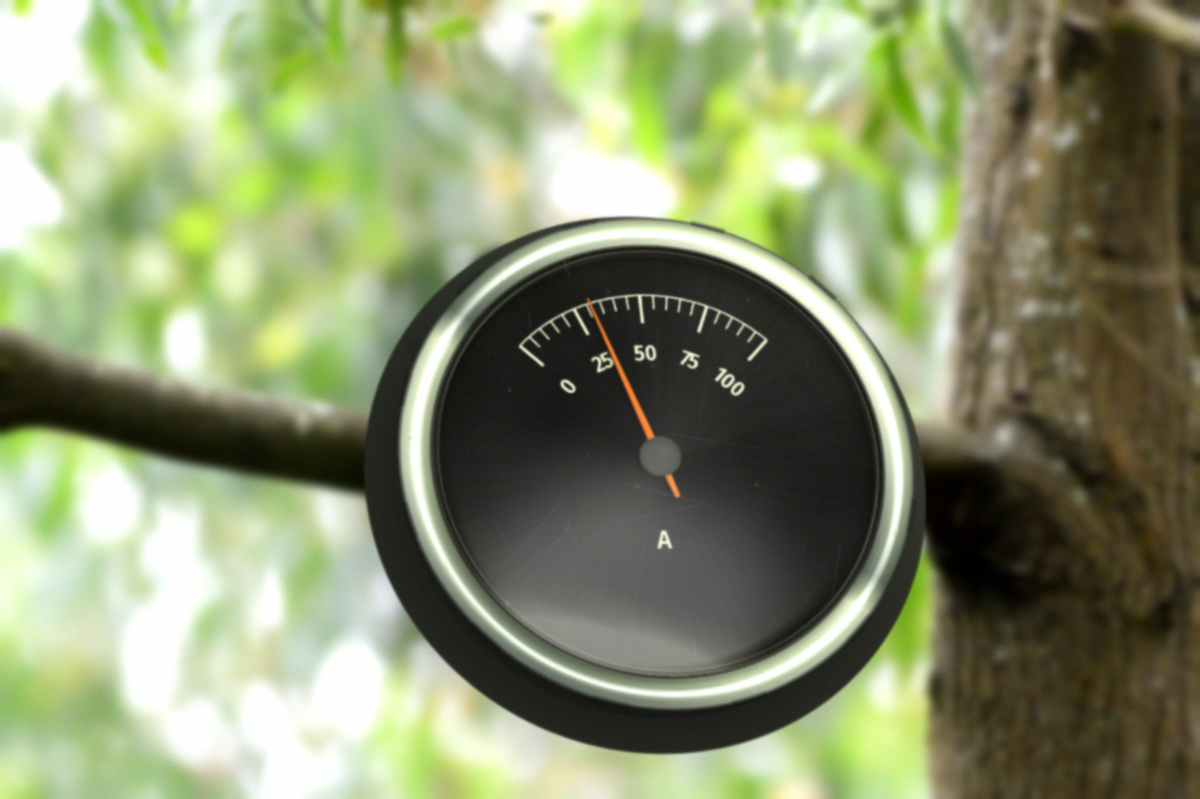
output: 30; A
